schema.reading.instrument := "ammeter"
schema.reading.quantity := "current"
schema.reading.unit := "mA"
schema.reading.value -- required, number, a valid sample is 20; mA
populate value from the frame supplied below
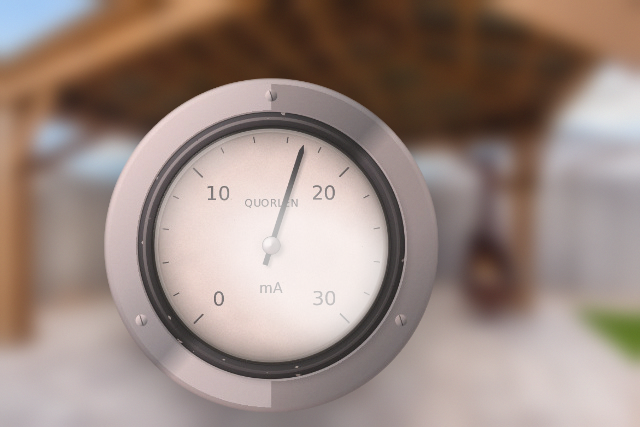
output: 17; mA
